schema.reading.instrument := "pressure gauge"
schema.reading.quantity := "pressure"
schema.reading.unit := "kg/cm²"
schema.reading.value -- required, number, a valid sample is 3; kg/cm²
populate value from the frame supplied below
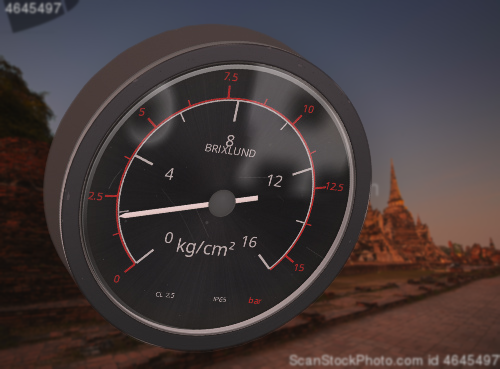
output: 2; kg/cm²
